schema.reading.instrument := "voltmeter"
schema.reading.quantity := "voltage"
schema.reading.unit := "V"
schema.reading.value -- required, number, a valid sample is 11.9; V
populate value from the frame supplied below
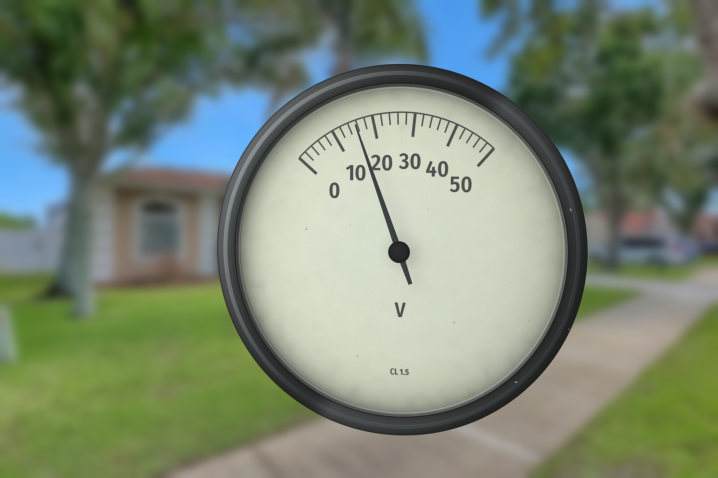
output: 16; V
